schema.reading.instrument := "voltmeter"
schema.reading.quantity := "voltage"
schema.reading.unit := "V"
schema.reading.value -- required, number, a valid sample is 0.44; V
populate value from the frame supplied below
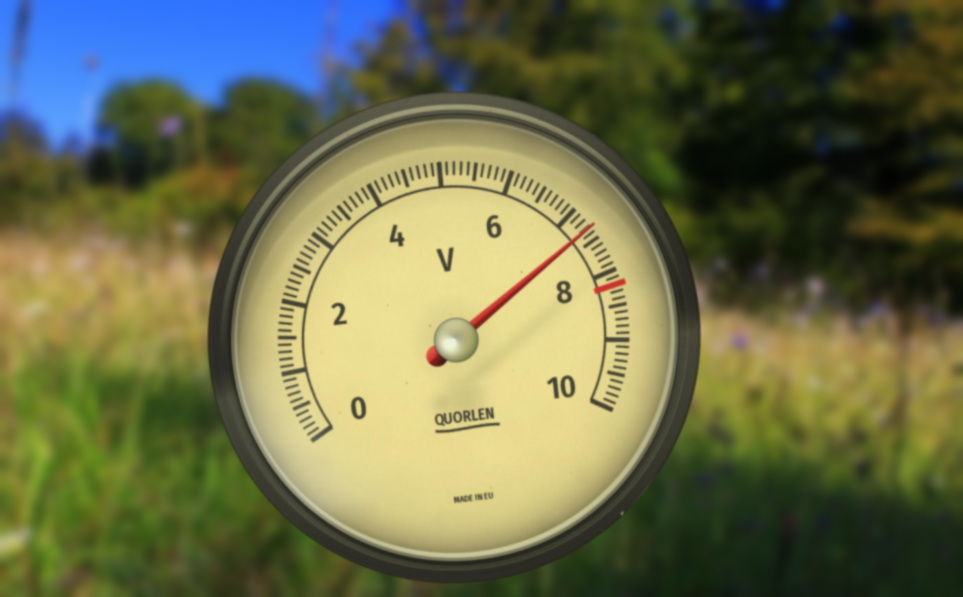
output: 7.3; V
